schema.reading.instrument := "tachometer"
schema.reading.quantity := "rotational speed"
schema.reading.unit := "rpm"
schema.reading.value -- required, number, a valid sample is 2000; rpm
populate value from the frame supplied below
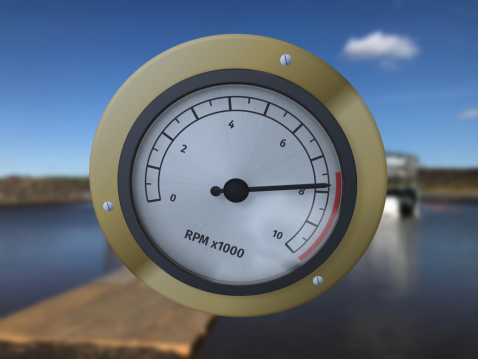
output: 7750; rpm
